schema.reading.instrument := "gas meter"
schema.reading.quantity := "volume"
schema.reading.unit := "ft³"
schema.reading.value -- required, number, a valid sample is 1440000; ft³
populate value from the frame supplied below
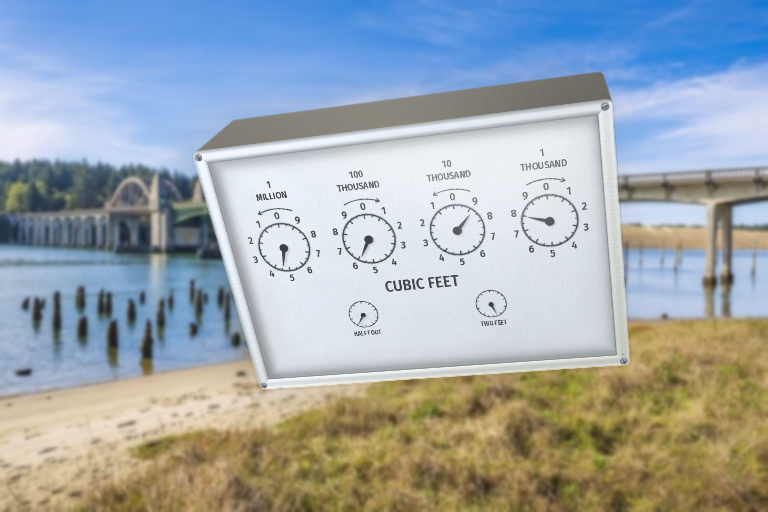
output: 458800; ft³
